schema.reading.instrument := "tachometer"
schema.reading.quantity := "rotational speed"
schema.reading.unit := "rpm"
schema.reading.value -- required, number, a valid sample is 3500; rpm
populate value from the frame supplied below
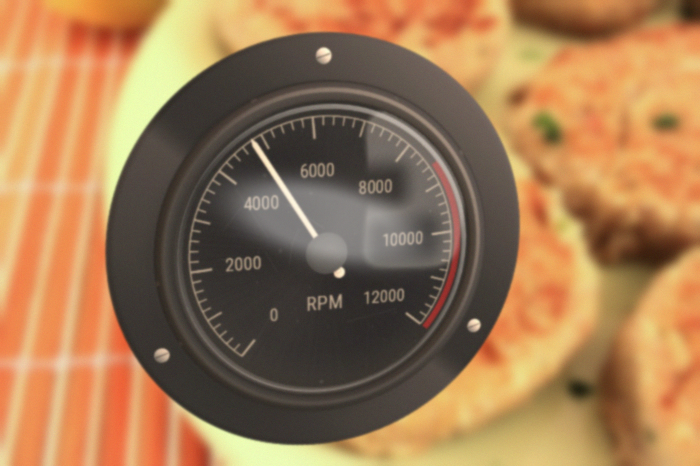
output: 4800; rpm
